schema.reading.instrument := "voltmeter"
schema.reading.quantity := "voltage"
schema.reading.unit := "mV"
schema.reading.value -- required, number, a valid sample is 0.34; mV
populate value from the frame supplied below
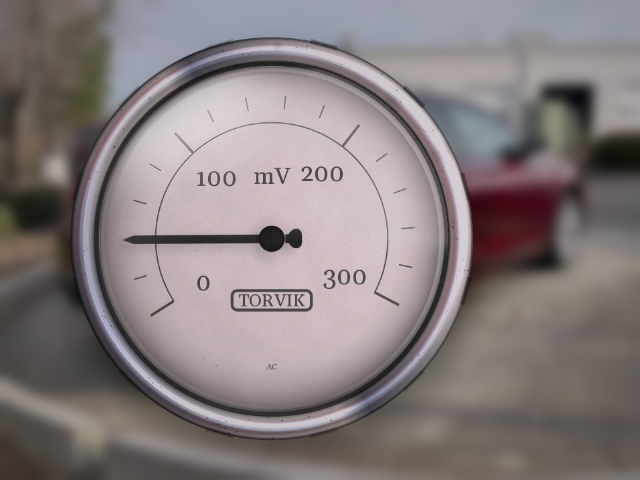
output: 40; mV
